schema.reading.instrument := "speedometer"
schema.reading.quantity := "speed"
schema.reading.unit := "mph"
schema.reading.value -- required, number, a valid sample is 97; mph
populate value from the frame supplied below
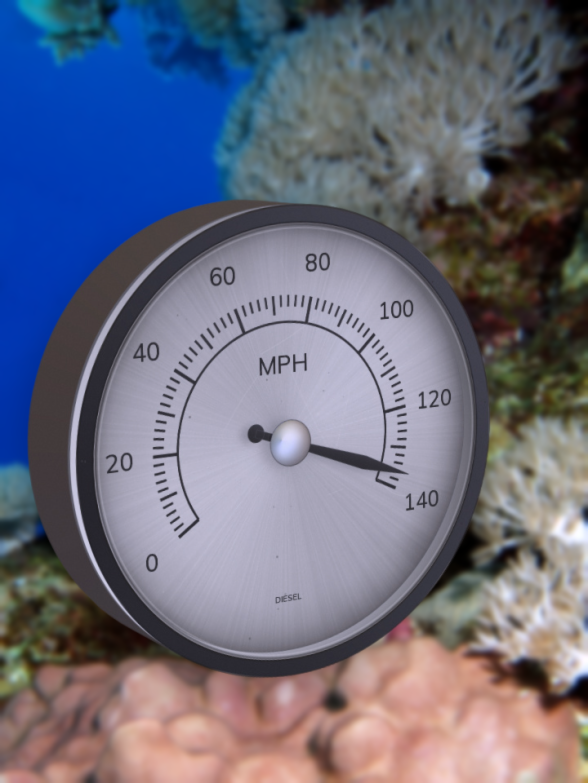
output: 136; mph
